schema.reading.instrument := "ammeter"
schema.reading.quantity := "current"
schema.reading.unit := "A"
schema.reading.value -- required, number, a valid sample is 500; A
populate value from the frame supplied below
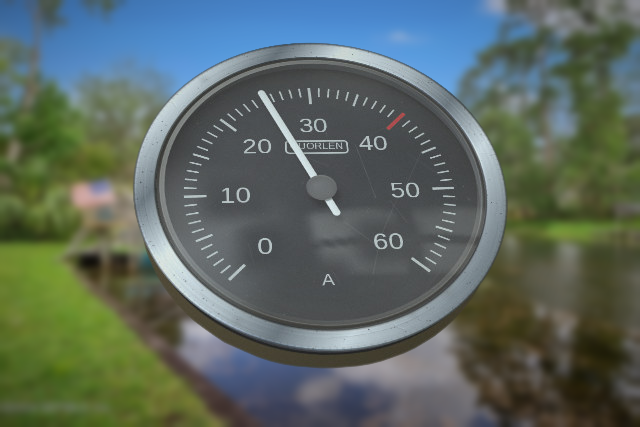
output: 25; A
